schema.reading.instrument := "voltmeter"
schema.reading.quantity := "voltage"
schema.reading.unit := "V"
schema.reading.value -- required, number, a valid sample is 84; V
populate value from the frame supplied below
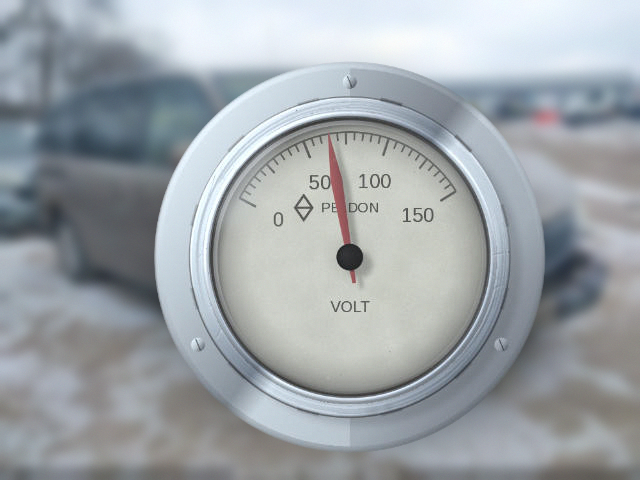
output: 65; V
